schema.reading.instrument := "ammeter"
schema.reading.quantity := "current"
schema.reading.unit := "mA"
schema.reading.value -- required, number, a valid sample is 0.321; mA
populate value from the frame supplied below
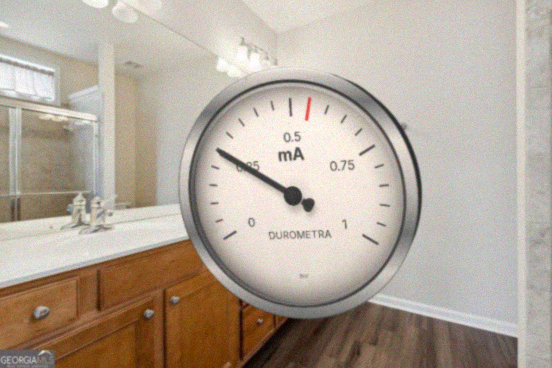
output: 0.25; mA
